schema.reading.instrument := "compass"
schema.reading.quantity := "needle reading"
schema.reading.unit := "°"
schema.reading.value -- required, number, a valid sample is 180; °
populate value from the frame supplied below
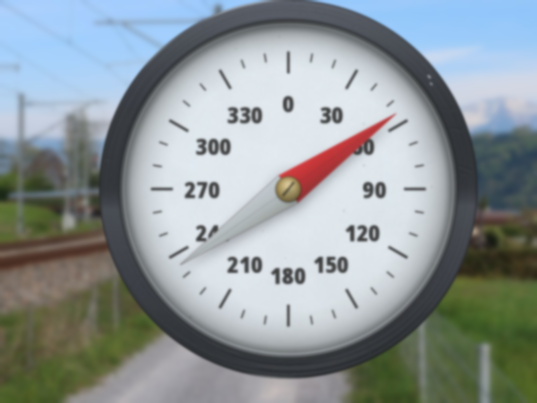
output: 55; °
